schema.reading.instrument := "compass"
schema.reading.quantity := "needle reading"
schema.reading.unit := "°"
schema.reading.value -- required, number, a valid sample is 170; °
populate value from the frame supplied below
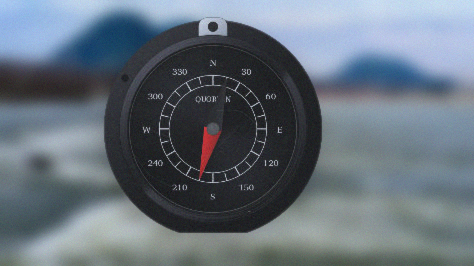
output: 195; °
